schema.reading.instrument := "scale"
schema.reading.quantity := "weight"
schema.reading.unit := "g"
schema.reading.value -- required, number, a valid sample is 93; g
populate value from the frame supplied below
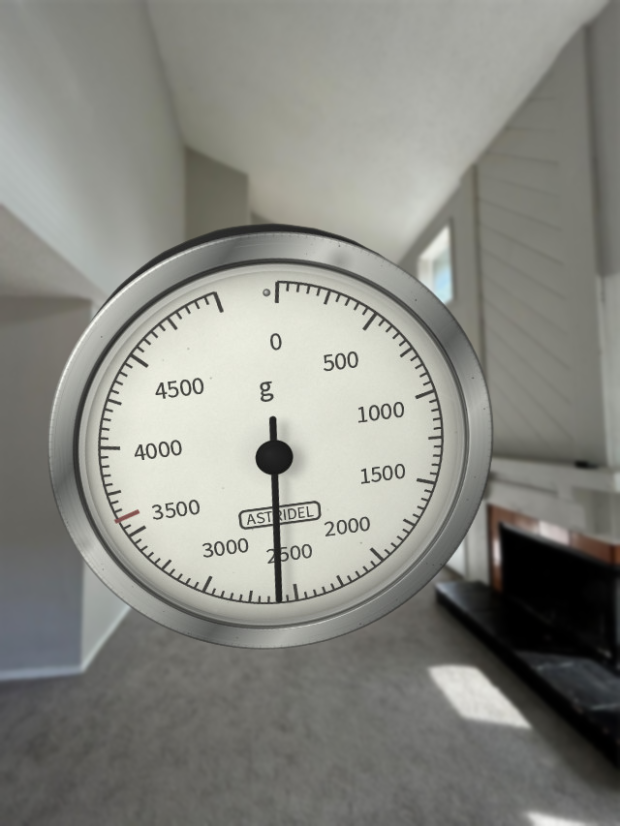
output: 2600; g
